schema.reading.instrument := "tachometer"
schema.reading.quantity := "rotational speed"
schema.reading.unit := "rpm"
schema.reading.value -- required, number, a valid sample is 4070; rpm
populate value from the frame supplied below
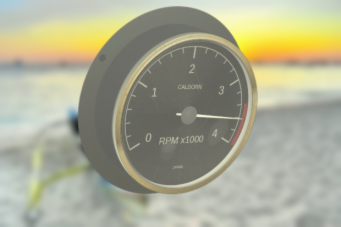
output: 3600; rpm
